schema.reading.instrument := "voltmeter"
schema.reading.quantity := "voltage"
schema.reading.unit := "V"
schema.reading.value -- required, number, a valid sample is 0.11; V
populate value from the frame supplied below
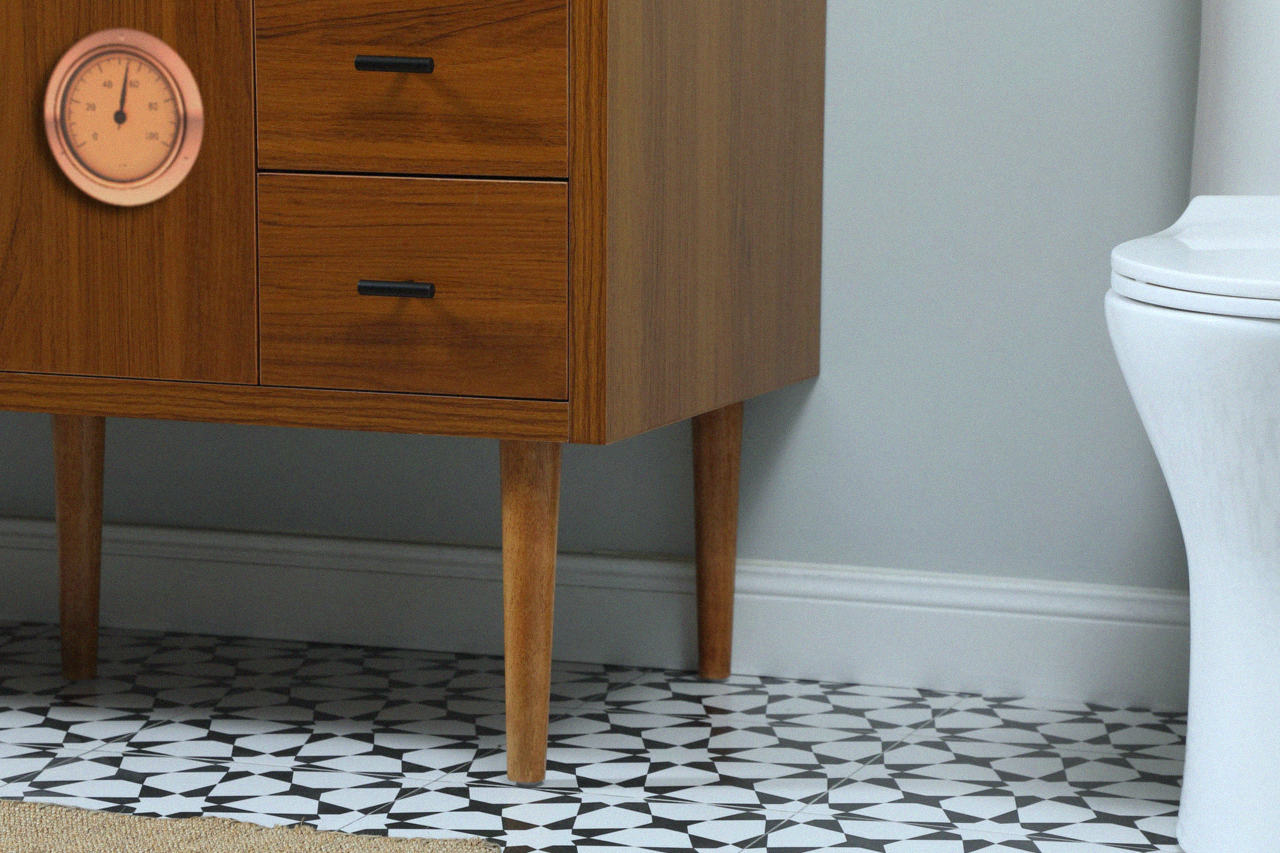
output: 55; V
